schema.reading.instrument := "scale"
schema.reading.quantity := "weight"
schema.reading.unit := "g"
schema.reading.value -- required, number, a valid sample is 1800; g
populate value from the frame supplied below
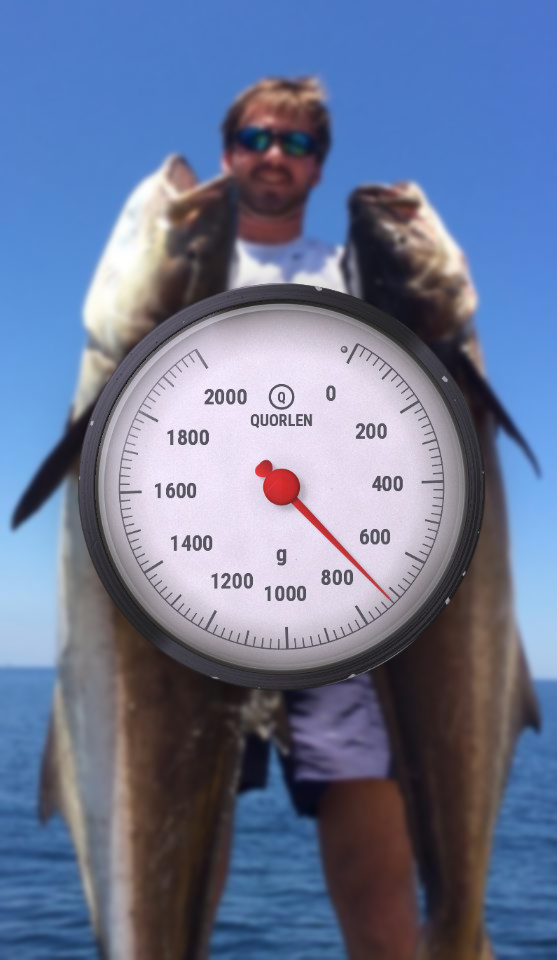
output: 720; g
